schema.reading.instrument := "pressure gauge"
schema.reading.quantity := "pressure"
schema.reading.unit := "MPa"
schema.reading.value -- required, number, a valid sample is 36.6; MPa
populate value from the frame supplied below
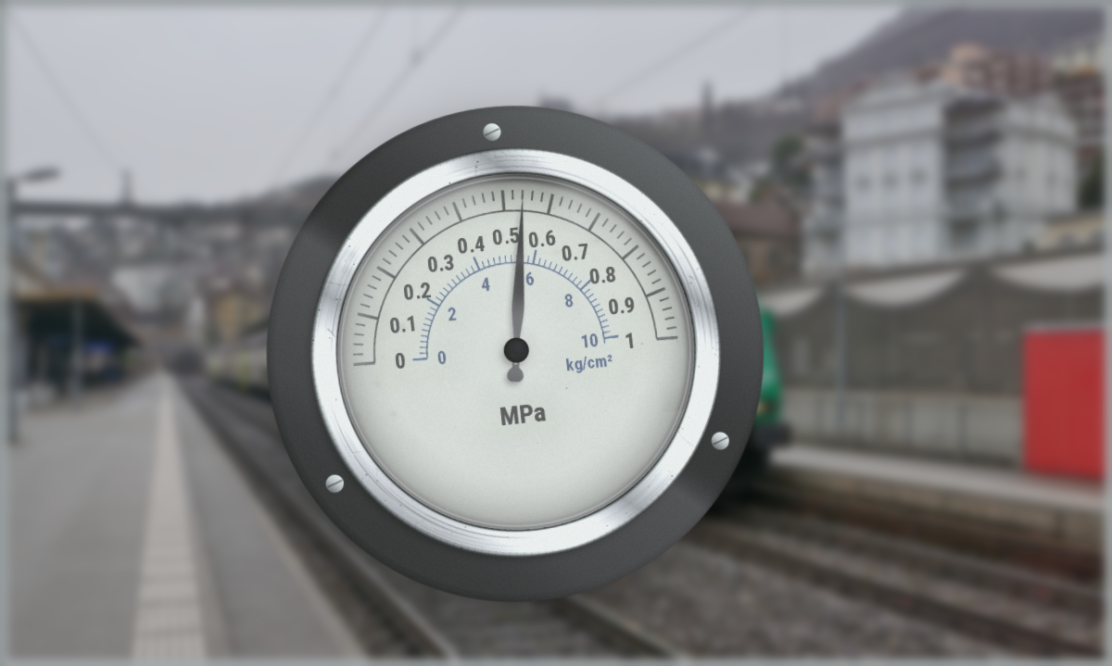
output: 0.54; MPa
